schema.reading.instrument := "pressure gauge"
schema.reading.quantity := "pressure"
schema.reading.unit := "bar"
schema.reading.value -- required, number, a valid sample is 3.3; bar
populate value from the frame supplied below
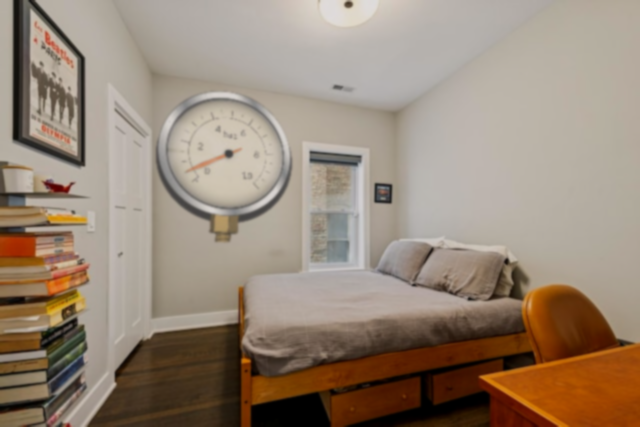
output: 0.5; bar
